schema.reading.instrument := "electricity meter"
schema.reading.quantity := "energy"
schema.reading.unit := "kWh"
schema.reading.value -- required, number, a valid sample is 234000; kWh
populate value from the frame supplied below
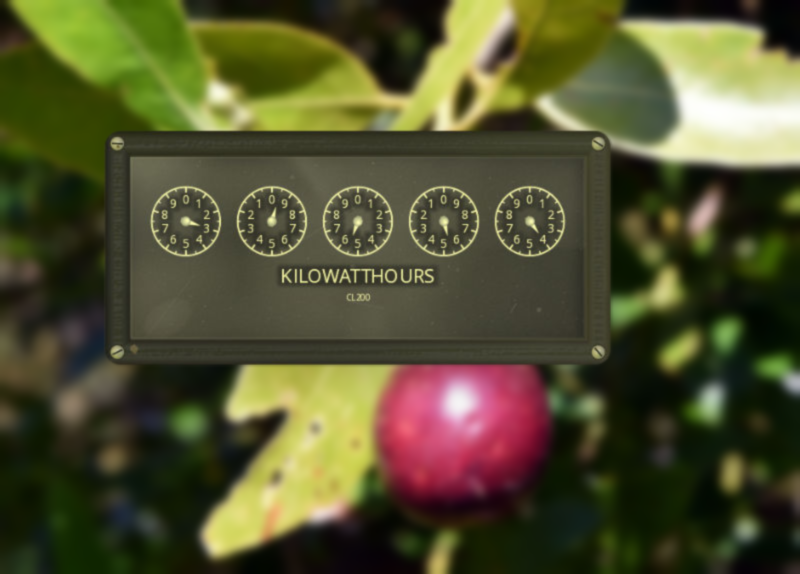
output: 29554; kWh
